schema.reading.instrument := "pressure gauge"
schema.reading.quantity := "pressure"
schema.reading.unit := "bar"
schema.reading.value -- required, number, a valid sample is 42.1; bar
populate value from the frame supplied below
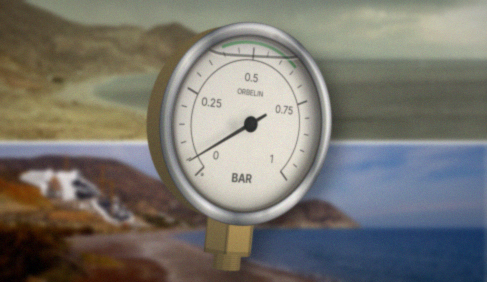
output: 0.05; bar
